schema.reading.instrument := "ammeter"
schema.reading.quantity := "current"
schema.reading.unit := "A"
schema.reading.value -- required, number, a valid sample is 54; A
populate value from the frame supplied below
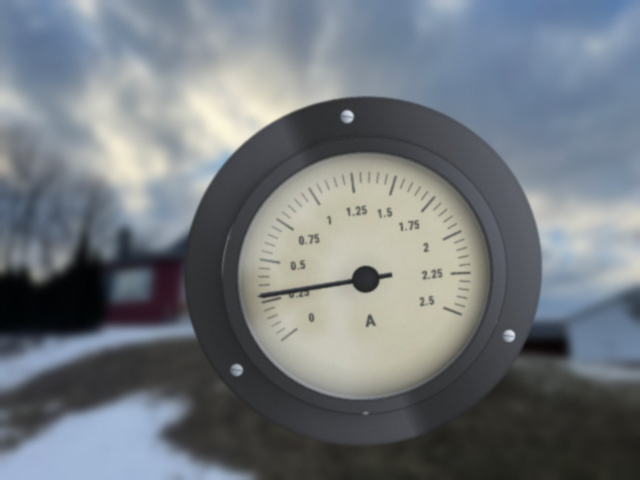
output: 0.3; A
